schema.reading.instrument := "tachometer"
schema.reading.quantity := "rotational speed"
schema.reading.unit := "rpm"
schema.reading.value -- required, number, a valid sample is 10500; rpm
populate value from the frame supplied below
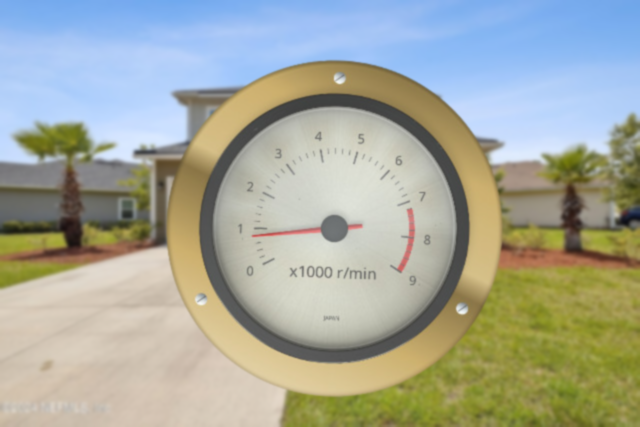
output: 800; rpm
